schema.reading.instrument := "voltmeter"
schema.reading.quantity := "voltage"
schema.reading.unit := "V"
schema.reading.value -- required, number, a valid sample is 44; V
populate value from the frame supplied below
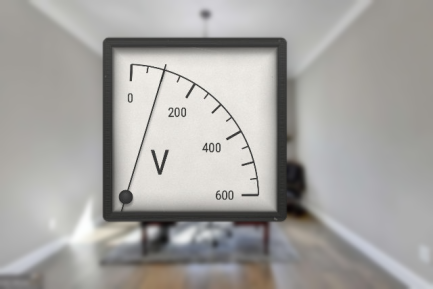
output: 100; V
